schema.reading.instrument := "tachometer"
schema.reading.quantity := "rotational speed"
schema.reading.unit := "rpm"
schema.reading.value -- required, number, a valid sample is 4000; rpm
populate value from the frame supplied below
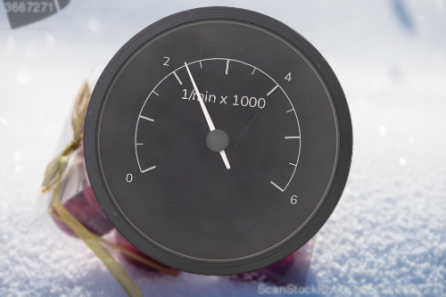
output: 2250; rpm
